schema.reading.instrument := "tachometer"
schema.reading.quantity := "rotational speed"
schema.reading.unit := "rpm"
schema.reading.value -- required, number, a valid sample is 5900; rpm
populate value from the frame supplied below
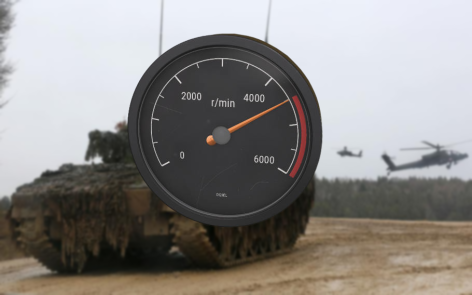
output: 4500; rpm
